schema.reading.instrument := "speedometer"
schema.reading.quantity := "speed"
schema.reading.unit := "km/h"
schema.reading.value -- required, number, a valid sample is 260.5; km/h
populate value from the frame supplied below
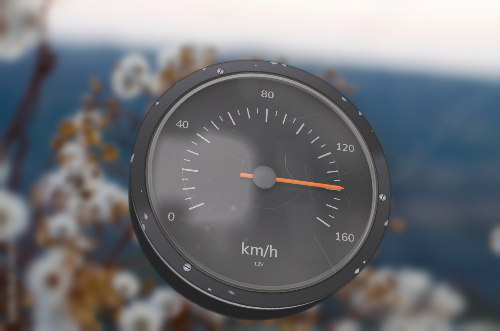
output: 140; km/h
